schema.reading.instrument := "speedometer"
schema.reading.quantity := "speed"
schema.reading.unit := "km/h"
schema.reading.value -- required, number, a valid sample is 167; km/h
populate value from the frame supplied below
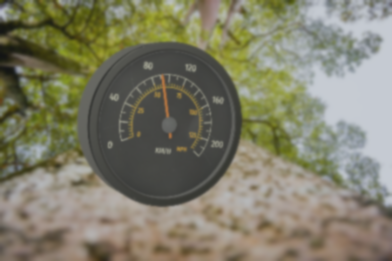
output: 90; km/h
